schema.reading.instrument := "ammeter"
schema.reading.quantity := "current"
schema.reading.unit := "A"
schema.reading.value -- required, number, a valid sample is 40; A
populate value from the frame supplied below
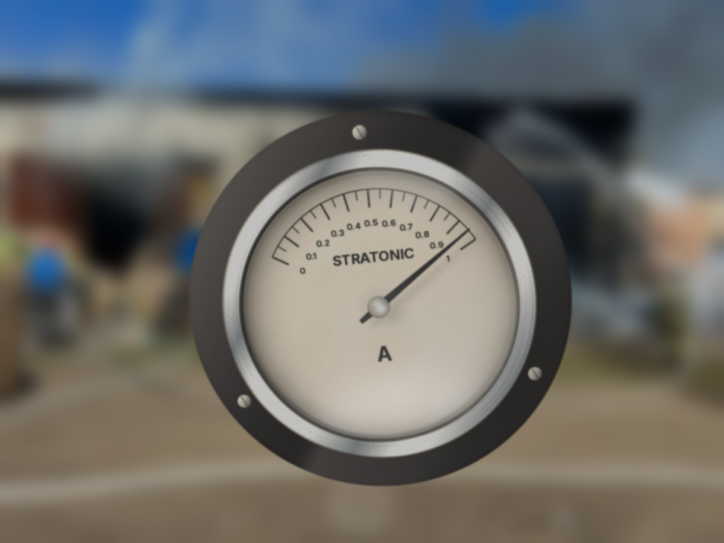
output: 0.95; A
